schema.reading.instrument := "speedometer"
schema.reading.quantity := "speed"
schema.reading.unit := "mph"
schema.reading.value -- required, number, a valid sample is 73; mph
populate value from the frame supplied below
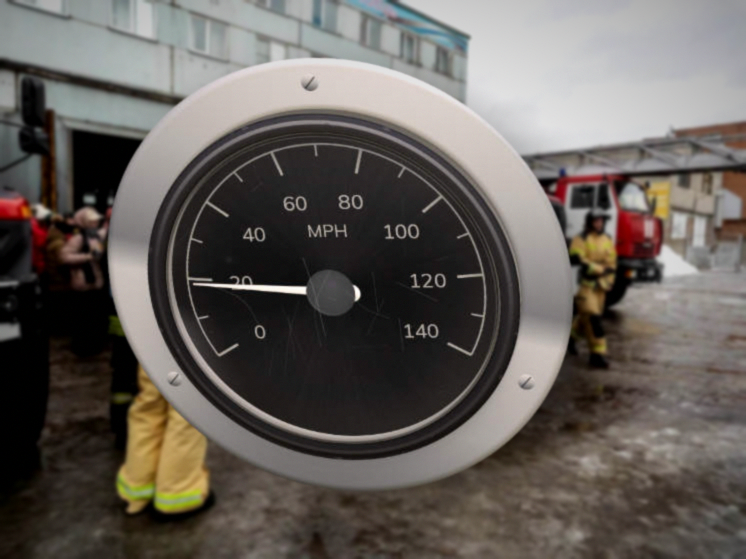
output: 20; mph
